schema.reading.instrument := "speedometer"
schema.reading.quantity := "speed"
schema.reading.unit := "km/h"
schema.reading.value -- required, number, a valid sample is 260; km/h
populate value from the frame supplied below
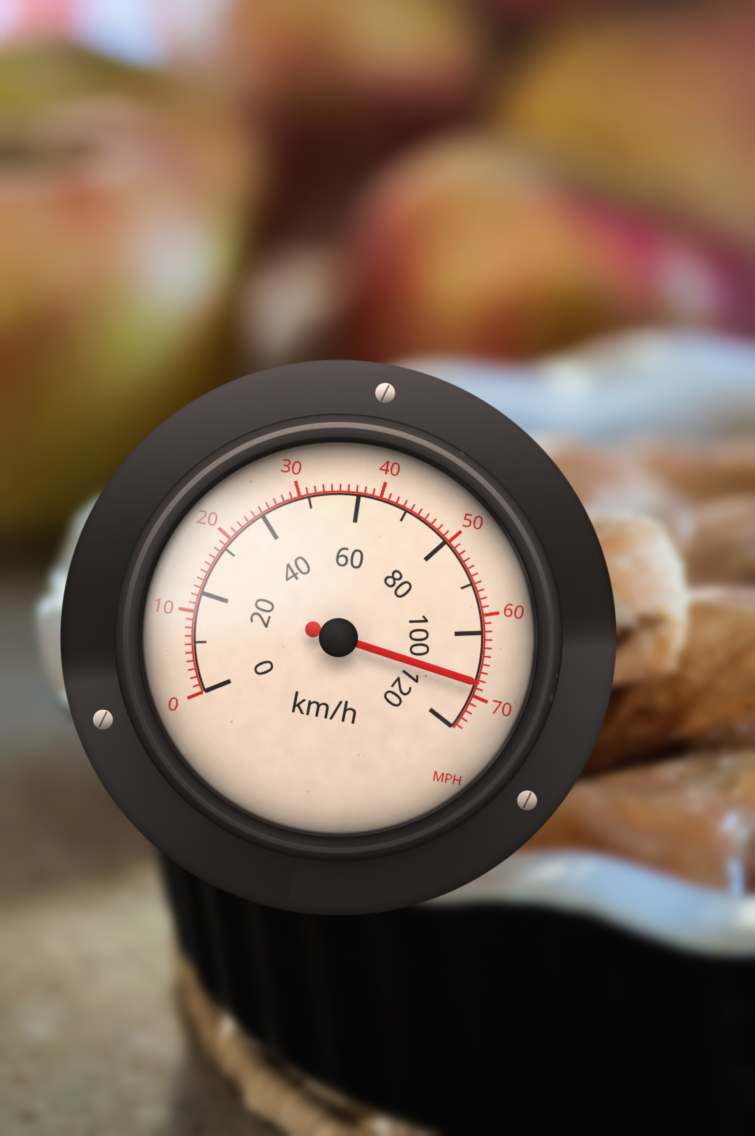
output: 110; km/h
